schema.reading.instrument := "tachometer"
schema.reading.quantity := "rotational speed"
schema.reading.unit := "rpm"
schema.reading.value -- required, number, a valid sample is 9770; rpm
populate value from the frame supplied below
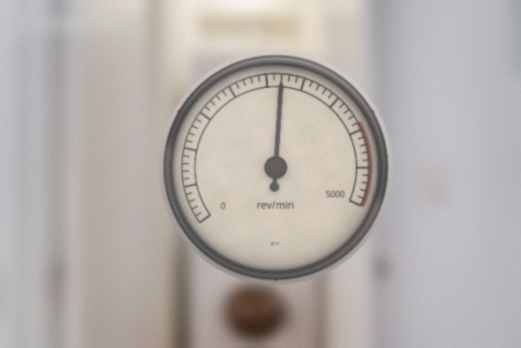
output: 2700; rpm
